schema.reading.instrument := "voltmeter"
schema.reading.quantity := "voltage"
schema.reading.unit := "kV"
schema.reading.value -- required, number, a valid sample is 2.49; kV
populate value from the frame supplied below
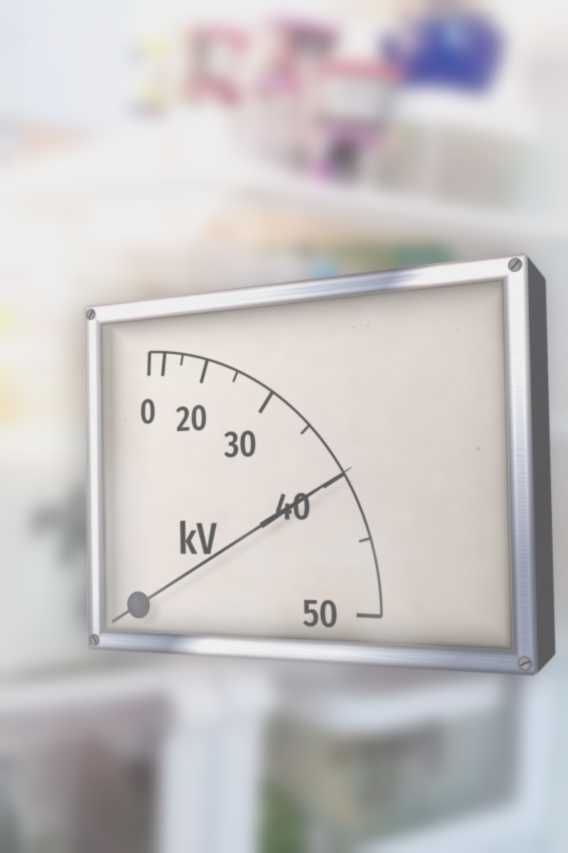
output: 40; kV
